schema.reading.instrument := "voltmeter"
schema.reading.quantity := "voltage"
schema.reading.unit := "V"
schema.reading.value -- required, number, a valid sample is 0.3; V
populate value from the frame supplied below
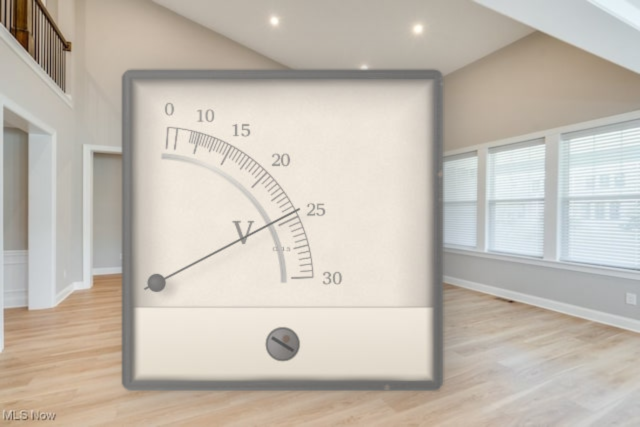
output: 24.5; V
